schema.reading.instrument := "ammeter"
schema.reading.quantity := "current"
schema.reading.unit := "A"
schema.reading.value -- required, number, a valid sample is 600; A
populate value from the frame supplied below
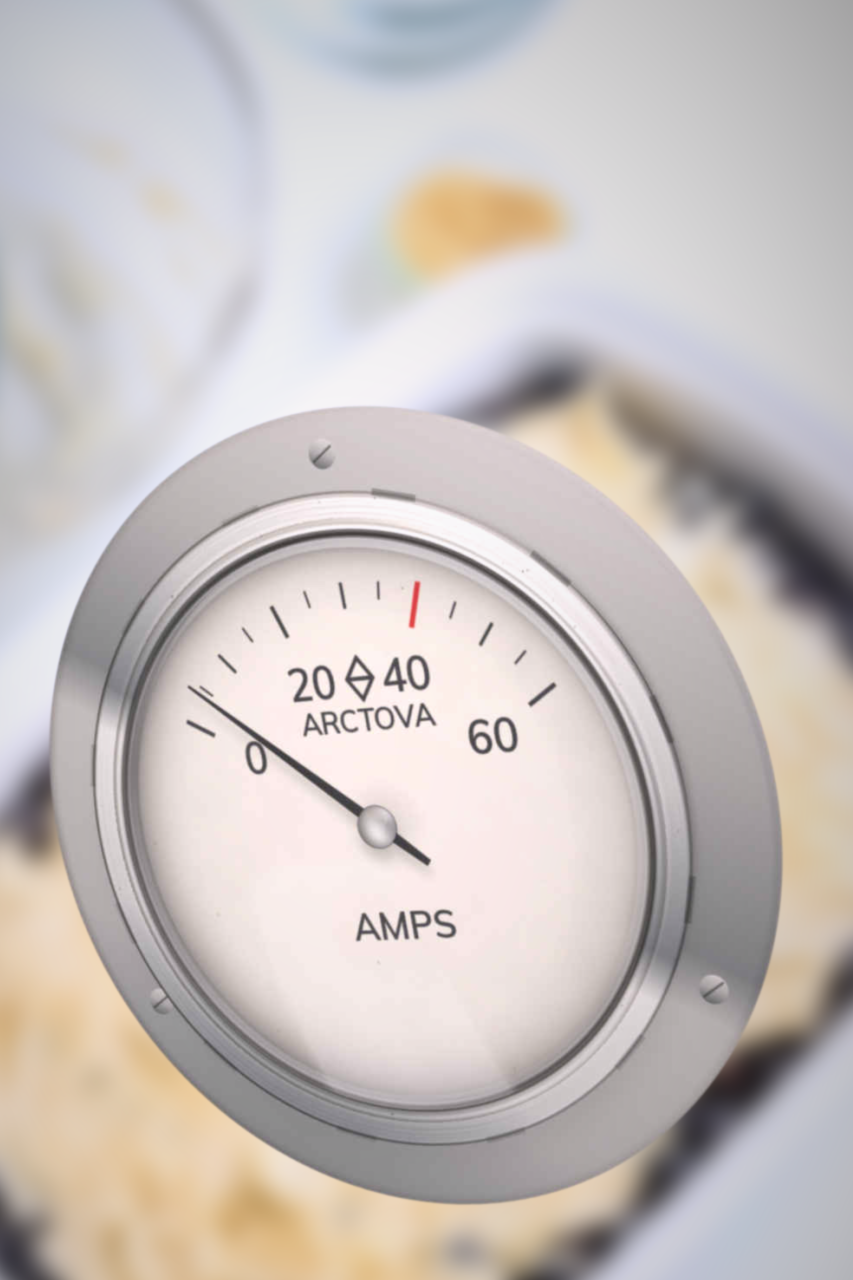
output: 5; A
